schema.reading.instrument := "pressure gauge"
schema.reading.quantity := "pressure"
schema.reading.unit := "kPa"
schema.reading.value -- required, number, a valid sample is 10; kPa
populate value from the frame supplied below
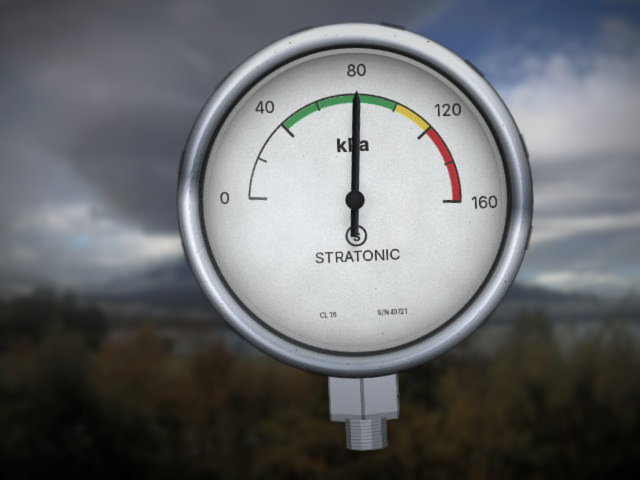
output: 80; kPa
